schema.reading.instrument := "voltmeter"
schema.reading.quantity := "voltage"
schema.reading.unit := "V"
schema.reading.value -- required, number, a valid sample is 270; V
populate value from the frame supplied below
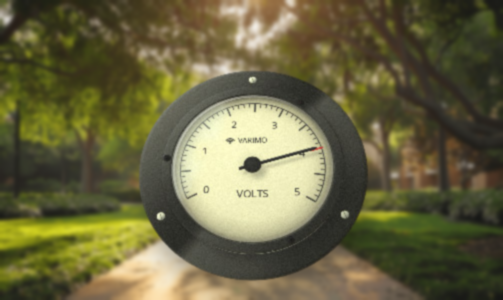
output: 4; V
